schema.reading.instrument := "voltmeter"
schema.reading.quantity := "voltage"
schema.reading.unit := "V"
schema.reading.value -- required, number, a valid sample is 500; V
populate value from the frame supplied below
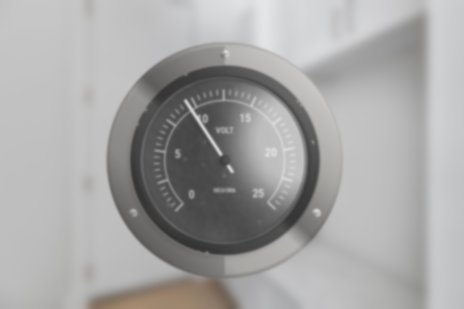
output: 9.5; V
